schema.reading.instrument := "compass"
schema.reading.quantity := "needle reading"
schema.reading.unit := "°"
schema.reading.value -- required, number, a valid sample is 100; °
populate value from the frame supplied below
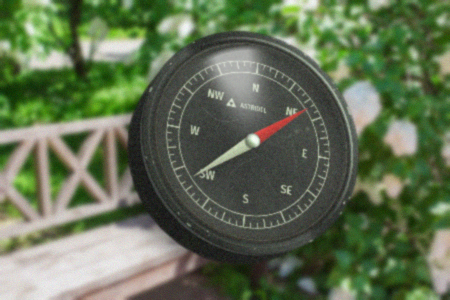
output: 50; °
